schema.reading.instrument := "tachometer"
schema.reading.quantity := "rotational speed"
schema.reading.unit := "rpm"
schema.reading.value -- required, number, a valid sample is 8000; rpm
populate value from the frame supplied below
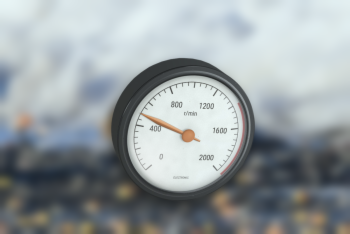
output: 500; rpm
